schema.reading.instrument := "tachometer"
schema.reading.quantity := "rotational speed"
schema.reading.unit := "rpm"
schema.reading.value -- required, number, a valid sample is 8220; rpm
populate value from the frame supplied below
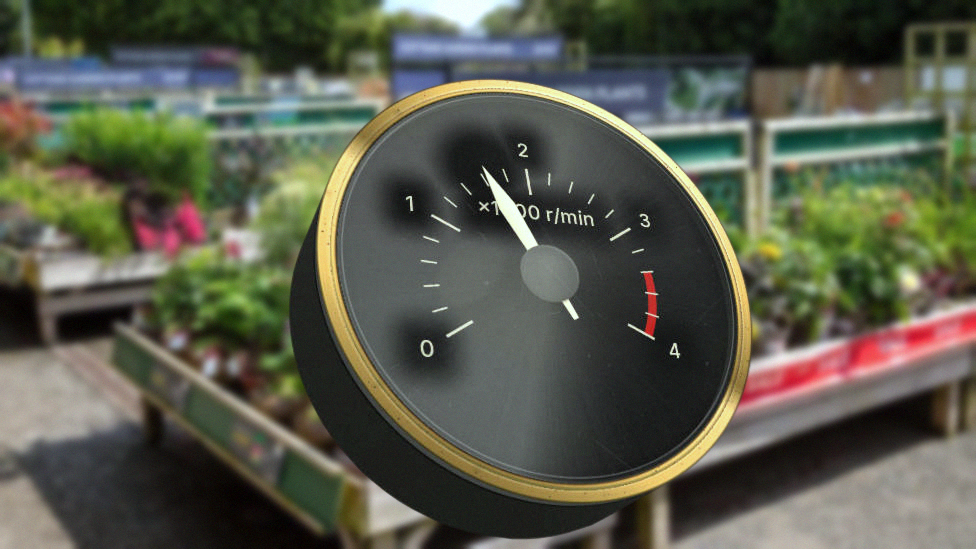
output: 1600; rpm
